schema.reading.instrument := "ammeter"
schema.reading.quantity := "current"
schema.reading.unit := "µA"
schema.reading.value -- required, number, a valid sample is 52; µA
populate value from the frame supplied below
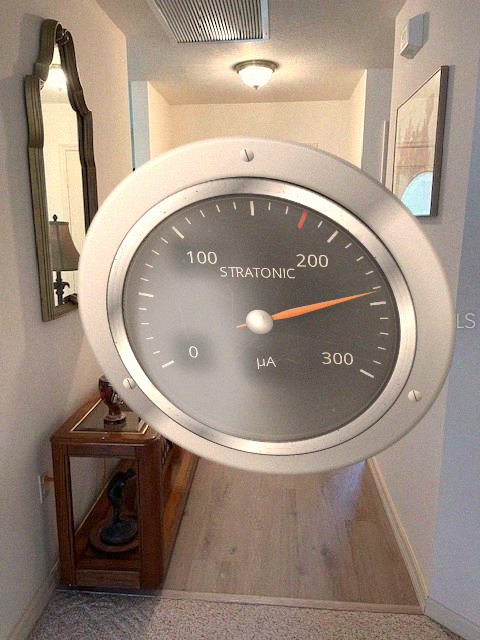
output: 240; µA
